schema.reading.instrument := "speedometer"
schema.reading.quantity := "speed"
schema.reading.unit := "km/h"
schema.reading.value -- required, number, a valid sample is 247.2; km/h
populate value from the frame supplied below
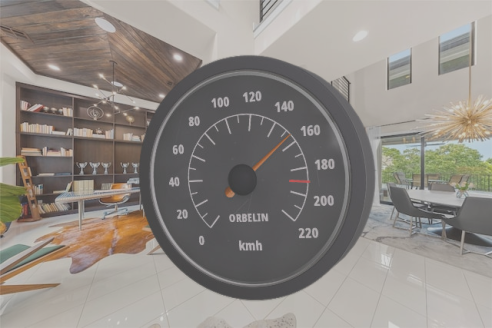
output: 155; km/h
